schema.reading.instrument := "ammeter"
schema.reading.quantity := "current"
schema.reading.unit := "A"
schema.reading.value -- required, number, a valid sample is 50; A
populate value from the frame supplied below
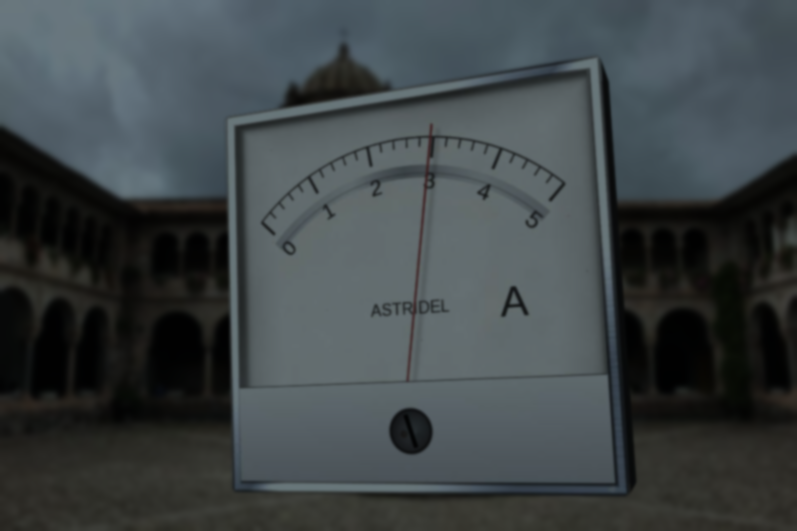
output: 3; A
